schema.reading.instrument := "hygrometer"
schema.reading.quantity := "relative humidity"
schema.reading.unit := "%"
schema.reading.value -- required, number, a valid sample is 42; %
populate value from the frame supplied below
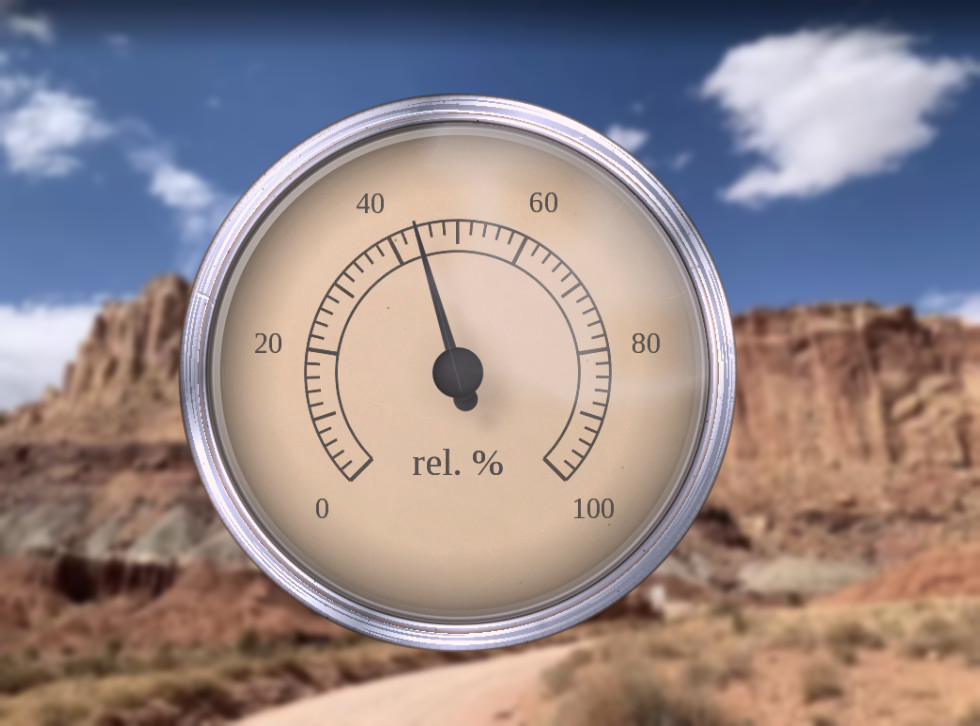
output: 44; %
